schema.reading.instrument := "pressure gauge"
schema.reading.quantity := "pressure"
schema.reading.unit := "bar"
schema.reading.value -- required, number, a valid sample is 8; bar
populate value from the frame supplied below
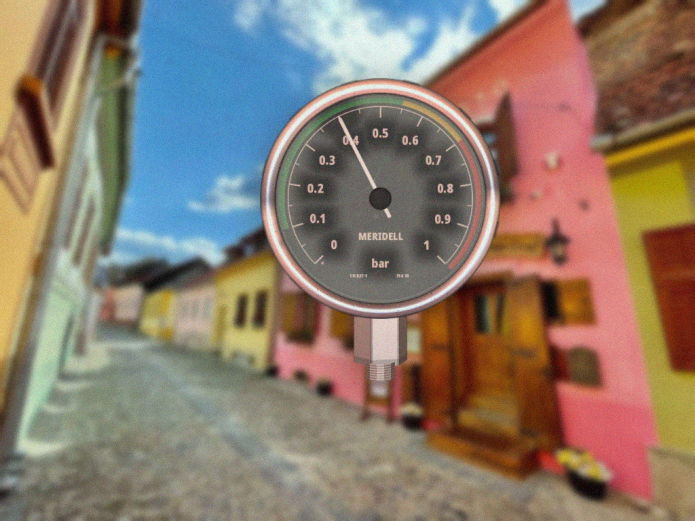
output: 0.4; bar
